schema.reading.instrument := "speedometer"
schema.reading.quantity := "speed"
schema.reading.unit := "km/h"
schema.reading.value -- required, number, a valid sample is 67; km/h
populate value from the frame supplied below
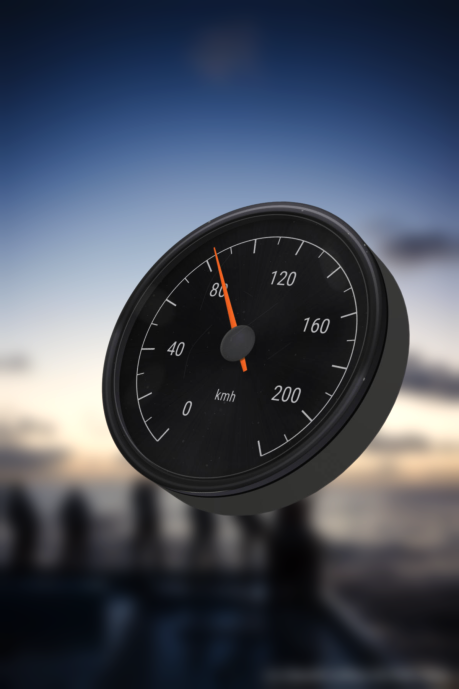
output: 85; km/h
